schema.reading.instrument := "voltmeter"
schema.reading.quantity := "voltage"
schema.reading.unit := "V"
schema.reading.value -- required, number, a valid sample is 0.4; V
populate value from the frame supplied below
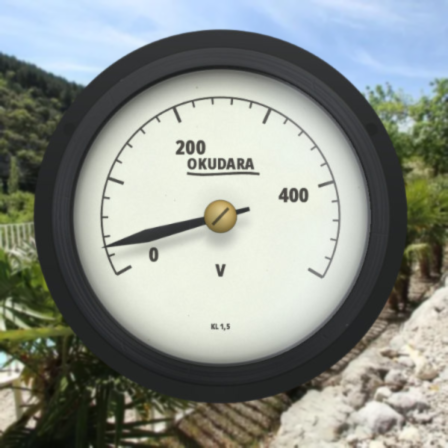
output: 30; V
